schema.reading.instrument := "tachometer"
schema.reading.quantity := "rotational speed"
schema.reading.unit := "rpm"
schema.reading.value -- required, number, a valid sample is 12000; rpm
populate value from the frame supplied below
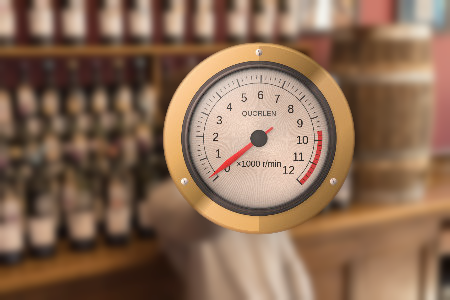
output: 200; rpm
